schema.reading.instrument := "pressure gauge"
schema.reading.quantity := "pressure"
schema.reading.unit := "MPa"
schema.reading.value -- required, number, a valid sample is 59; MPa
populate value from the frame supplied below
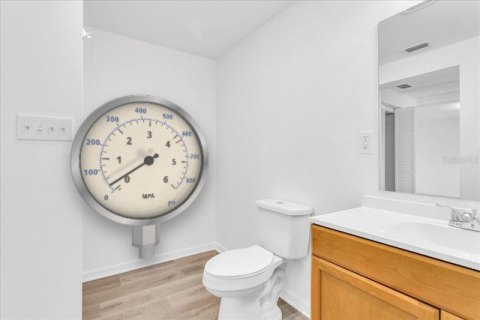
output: 0.2; MPa
